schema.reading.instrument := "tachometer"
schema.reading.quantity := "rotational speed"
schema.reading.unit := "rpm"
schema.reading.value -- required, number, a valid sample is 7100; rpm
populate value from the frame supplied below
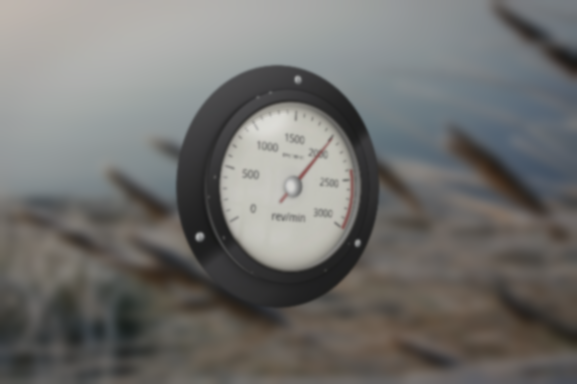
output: 2000; rpm
